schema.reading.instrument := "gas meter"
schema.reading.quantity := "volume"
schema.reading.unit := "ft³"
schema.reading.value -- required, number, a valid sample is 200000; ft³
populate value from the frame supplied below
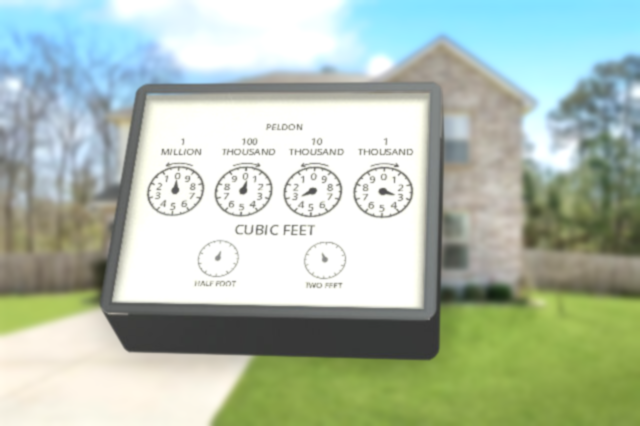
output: 3300; ft³
